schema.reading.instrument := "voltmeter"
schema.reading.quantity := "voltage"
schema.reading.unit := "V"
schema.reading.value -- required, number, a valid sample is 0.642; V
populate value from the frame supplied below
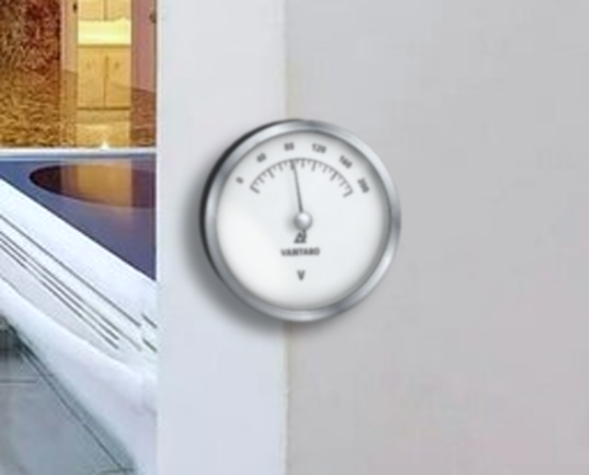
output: 80; V
